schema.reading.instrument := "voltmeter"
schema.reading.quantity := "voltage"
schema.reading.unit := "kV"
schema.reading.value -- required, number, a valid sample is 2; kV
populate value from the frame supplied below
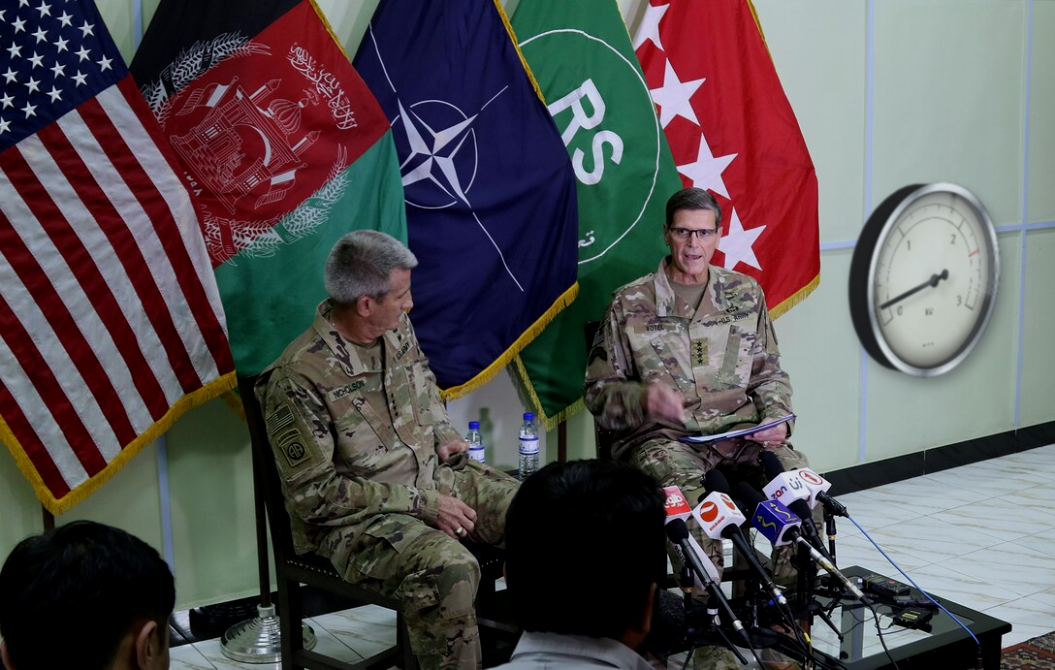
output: 0.2; kV
